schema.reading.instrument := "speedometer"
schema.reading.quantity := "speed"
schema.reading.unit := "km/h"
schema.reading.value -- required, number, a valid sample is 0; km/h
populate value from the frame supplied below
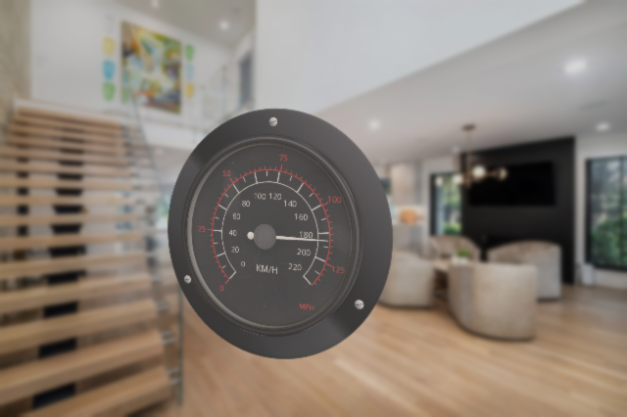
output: 185; km/h
